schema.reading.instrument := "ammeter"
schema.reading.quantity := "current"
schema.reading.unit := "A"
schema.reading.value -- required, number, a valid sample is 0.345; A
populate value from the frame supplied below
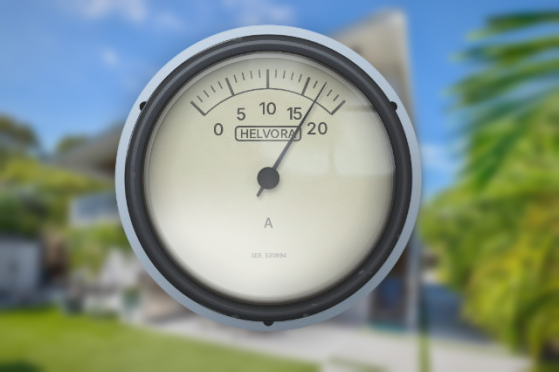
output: 17; A
